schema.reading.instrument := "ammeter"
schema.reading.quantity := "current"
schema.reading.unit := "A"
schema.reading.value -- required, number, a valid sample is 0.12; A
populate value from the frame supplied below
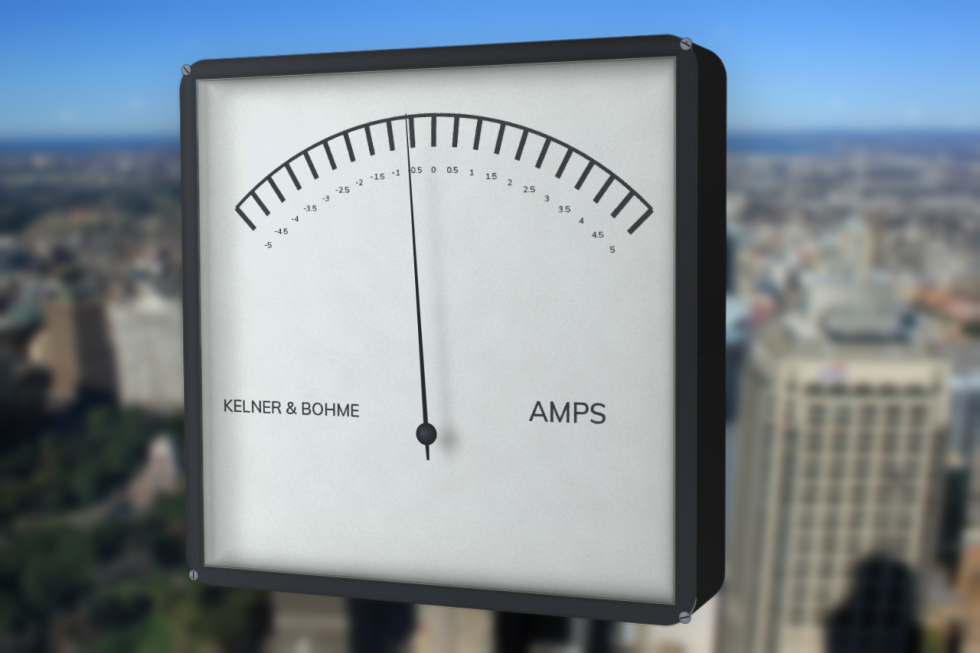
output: -0.5; A
